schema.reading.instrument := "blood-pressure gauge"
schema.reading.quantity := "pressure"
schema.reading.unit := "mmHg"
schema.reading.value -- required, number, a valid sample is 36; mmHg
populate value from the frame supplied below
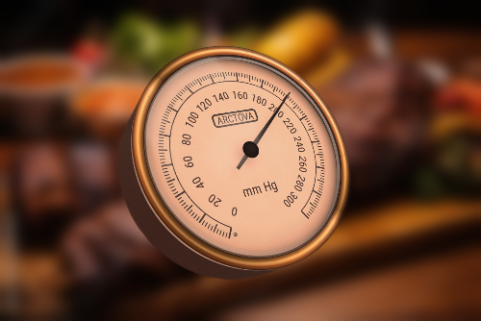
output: 200; mmHg
